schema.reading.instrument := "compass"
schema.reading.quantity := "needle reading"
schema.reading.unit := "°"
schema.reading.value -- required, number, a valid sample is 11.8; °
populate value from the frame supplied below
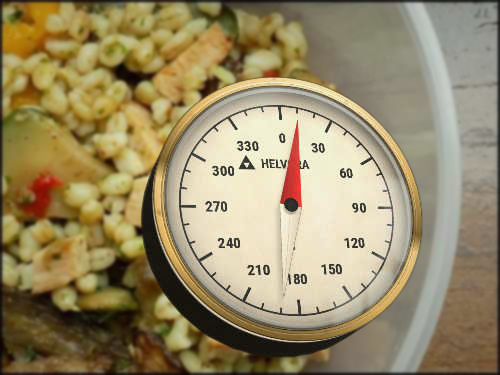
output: 10; °
